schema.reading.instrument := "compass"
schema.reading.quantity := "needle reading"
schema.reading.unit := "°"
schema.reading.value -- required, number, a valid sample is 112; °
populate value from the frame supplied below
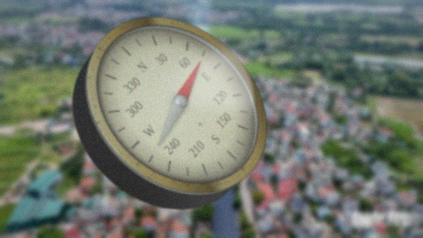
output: 75; °
